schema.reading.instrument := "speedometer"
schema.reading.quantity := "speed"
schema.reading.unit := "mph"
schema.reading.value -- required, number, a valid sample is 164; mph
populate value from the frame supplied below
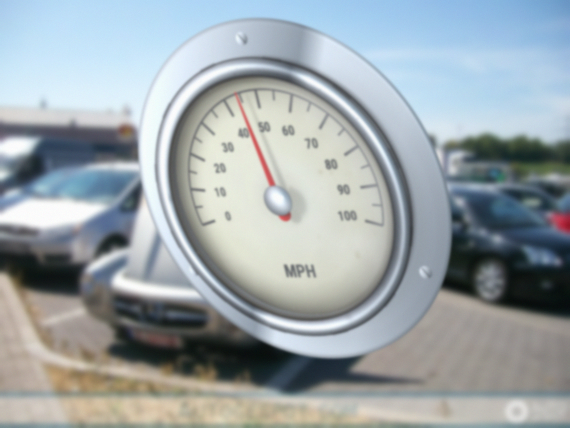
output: 45; mph
